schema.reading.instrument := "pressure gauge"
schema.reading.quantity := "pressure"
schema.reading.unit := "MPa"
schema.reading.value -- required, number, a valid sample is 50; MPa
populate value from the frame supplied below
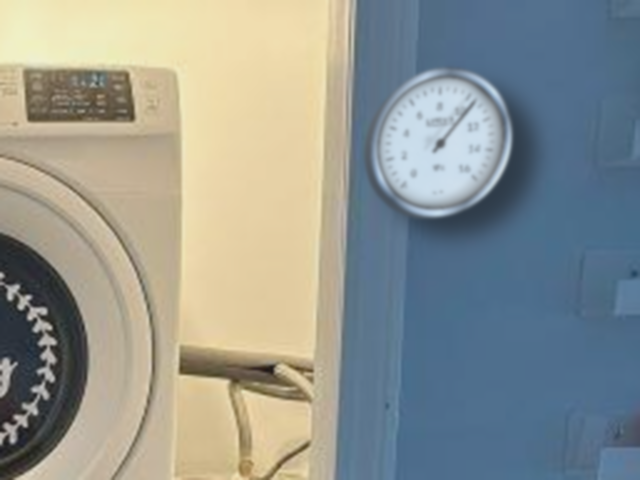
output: 10.5; MPa
